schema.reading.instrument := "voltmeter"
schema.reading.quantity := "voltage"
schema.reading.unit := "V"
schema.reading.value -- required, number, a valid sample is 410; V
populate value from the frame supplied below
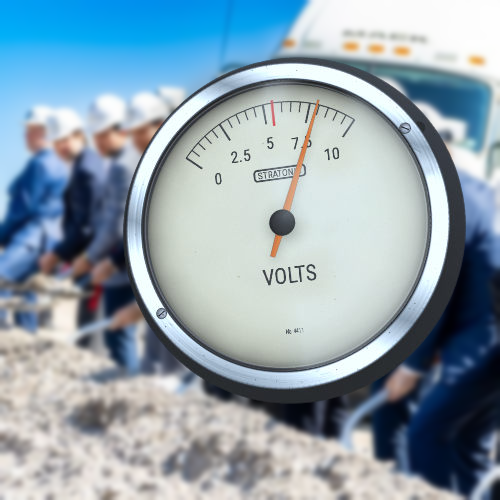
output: 8; V
